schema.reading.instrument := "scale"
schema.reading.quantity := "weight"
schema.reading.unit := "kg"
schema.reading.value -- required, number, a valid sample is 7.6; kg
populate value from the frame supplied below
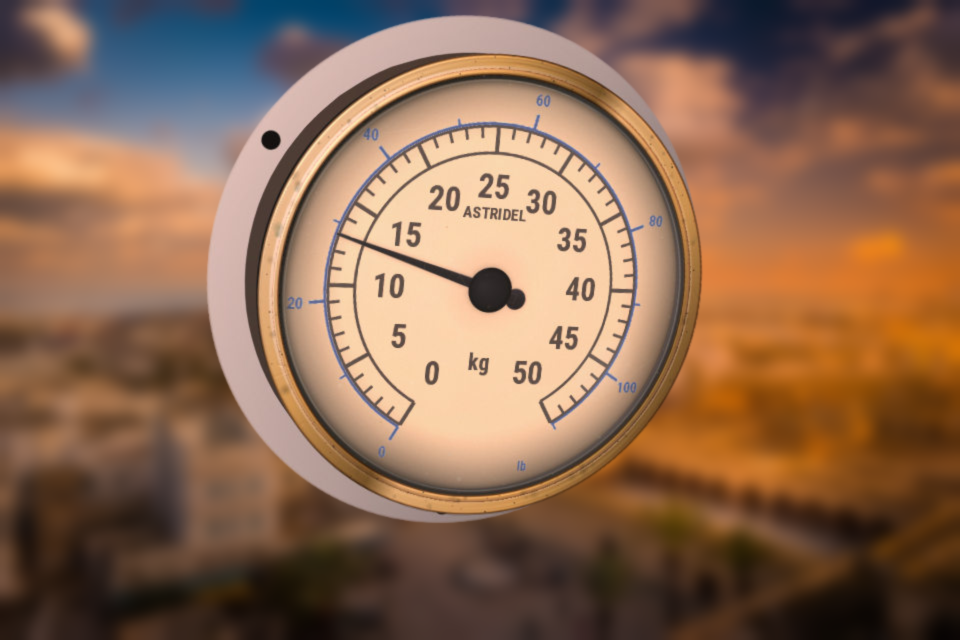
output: 13; kg
